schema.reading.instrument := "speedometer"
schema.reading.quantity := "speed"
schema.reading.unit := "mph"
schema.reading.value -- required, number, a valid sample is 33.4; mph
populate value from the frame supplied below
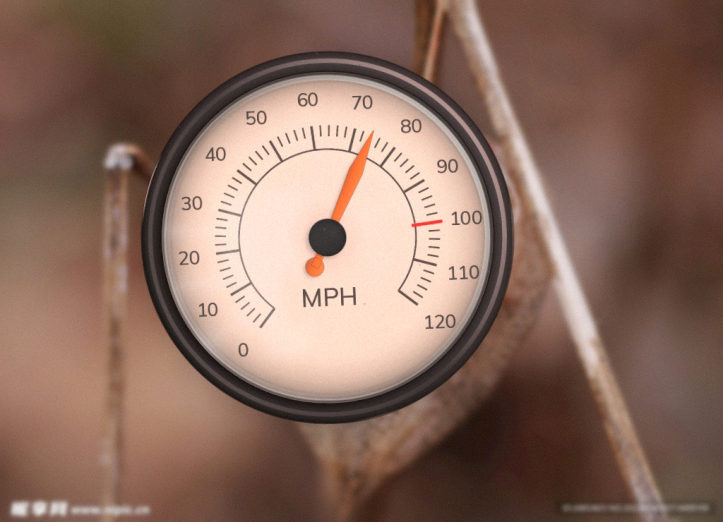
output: 74; mph
